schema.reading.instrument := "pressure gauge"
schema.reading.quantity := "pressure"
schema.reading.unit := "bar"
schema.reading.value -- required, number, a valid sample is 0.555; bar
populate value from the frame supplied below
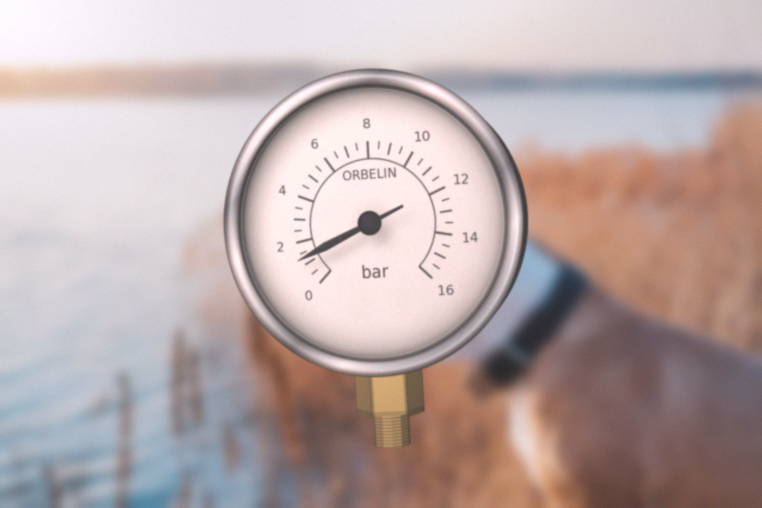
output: 1.25; bar
